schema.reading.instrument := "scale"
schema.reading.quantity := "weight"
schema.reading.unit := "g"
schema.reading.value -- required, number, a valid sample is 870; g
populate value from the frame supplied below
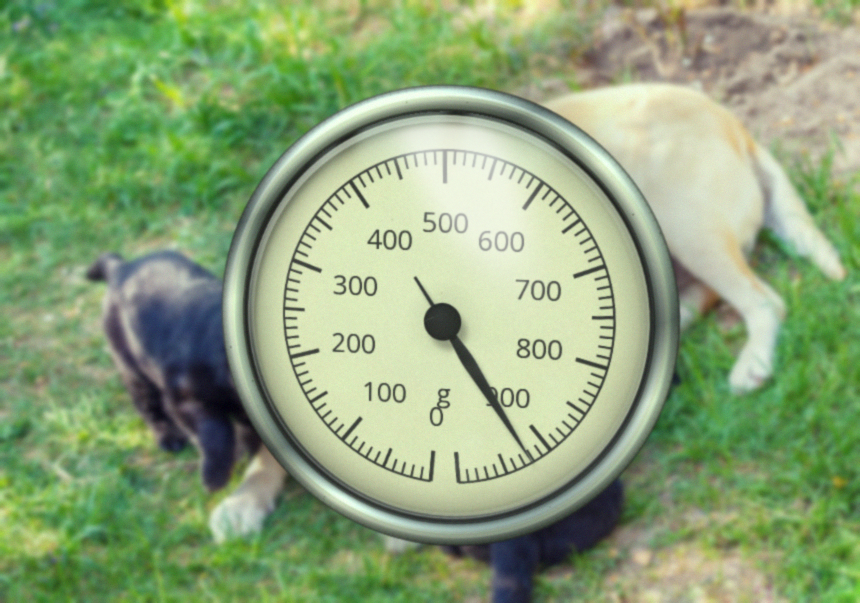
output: 920; g
